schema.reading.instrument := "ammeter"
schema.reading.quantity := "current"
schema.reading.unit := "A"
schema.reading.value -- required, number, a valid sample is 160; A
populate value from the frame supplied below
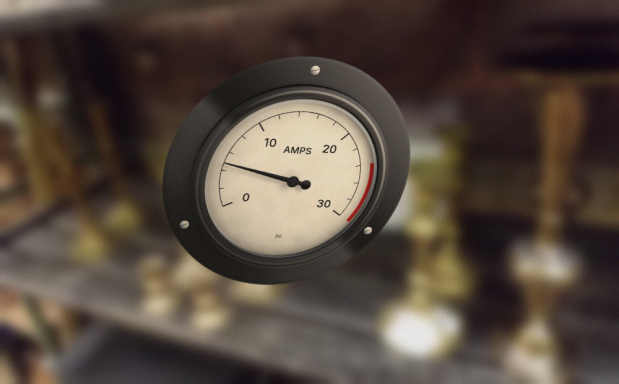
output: 5; A
